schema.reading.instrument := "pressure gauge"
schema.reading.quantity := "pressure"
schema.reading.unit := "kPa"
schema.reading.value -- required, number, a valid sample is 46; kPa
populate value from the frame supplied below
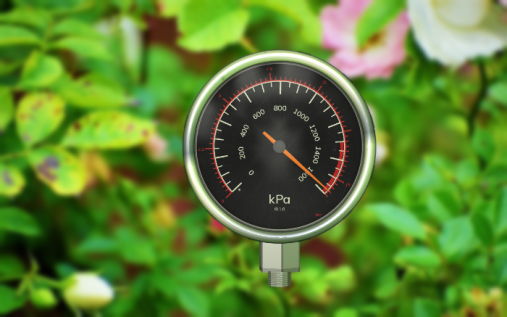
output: 1575; kPa
